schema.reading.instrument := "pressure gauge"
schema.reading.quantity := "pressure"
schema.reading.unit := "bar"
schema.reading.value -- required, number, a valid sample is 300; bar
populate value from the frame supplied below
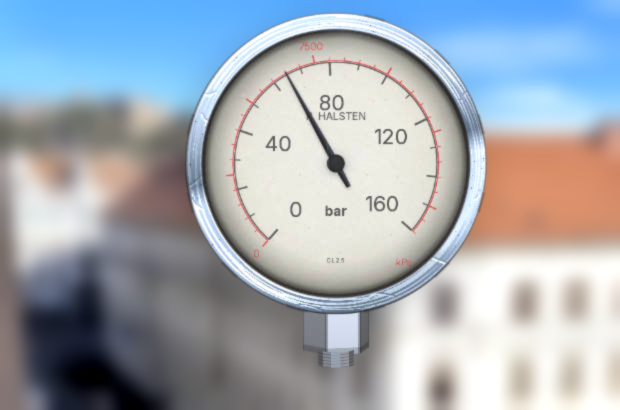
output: 65; bar
